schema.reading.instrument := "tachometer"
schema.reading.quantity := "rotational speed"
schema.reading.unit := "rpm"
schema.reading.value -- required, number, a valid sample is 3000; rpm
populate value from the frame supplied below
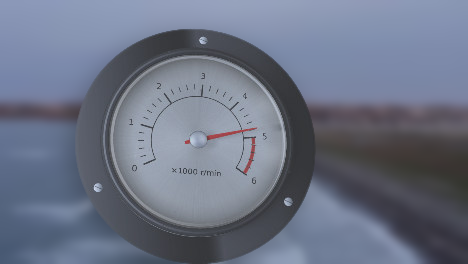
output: 4800; rpm
